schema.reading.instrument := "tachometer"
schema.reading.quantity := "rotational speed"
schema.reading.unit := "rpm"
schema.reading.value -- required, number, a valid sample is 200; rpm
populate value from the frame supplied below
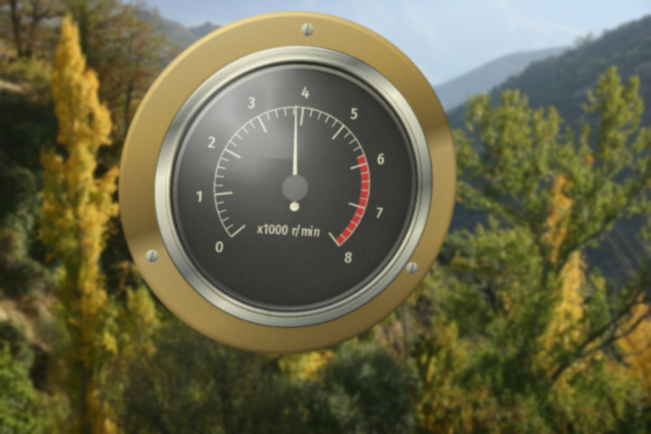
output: 3800; rpm
